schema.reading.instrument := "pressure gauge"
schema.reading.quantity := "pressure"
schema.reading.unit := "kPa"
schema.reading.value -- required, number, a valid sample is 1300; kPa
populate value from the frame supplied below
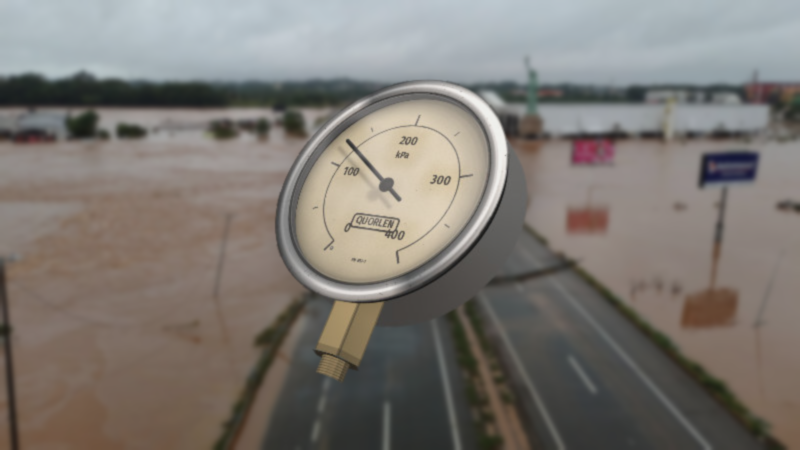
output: 125; kPa
